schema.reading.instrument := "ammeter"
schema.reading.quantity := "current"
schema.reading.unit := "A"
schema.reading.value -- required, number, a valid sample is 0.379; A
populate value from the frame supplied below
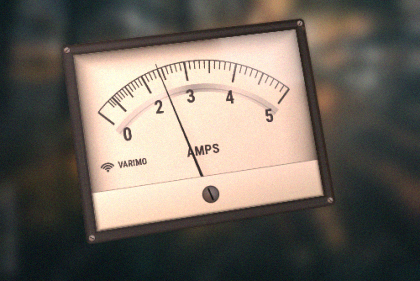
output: 2.4; A
